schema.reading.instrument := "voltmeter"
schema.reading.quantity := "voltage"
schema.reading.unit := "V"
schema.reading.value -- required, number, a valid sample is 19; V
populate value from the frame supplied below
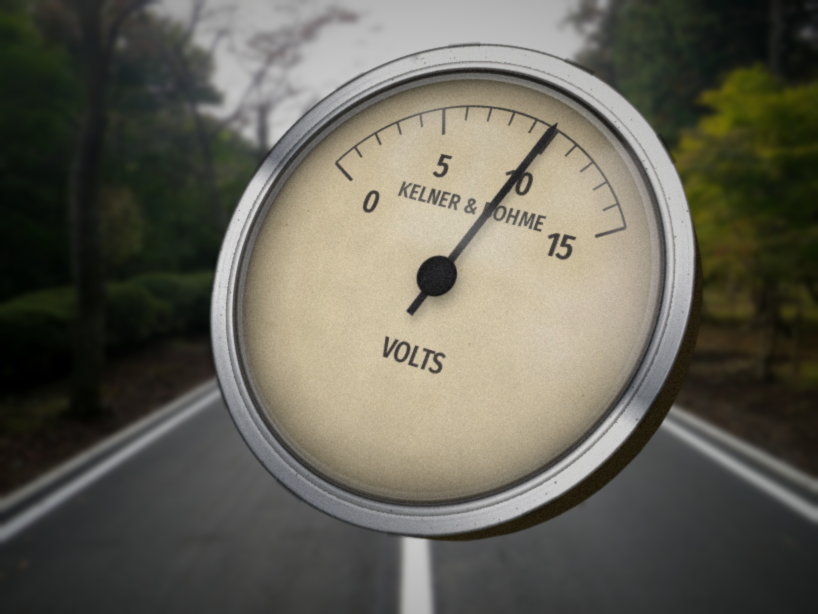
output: 10; V
